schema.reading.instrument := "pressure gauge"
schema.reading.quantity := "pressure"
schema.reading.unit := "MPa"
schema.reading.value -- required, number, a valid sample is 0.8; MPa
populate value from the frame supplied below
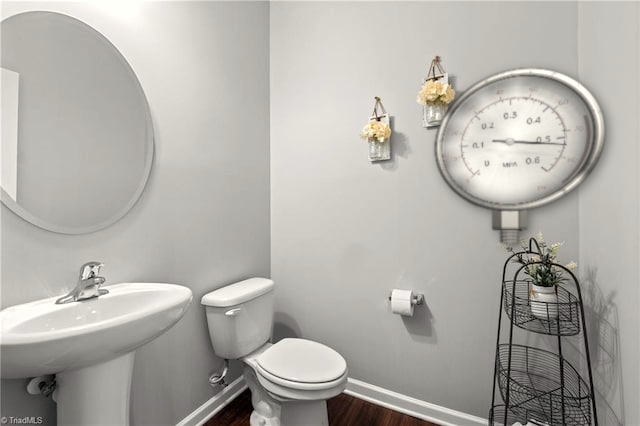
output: 0.52; MPa
